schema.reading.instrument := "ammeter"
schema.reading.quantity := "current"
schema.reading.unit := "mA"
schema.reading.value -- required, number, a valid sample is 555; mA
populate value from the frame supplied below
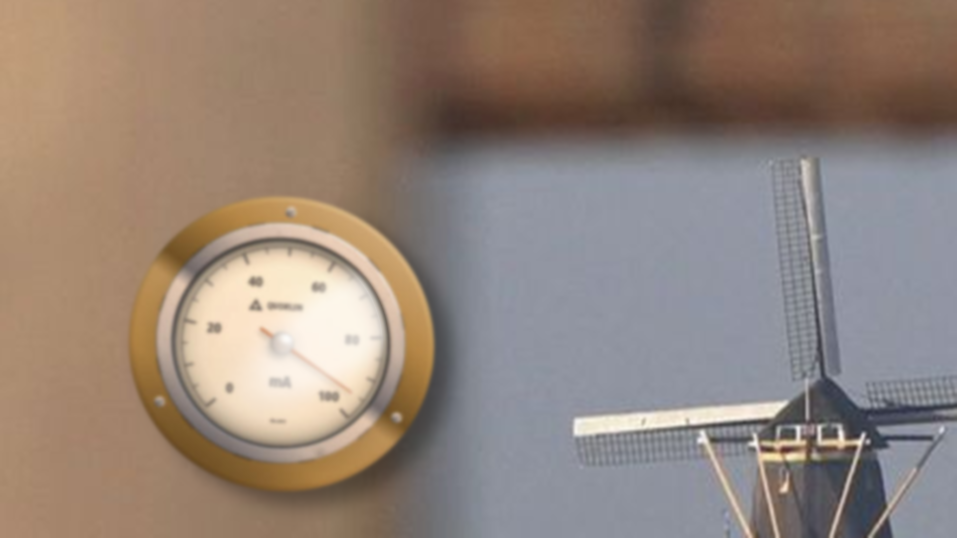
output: 95; mA
